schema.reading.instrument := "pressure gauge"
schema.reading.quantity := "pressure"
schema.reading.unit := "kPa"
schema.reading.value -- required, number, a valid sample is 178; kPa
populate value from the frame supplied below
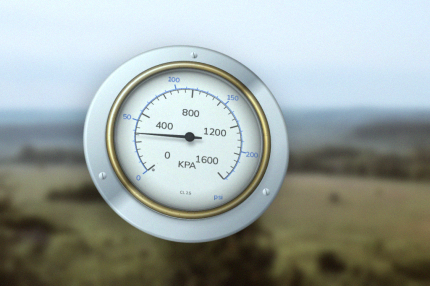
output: 250; kPa
